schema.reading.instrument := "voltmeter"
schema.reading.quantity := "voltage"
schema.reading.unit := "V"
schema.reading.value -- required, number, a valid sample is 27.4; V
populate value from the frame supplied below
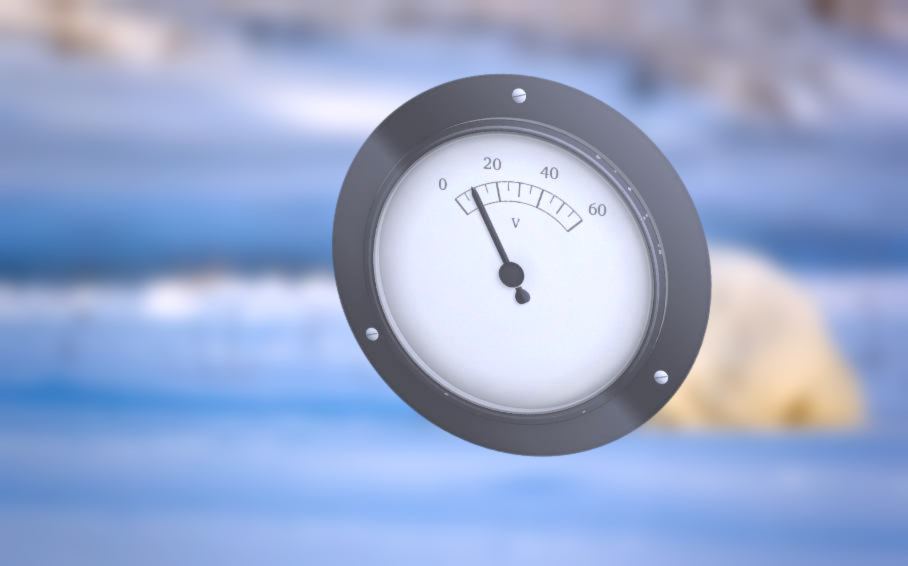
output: 10; V
